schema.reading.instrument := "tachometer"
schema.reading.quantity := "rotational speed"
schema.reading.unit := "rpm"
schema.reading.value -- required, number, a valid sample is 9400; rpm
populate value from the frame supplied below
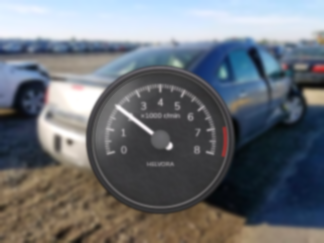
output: 2000; rpm
